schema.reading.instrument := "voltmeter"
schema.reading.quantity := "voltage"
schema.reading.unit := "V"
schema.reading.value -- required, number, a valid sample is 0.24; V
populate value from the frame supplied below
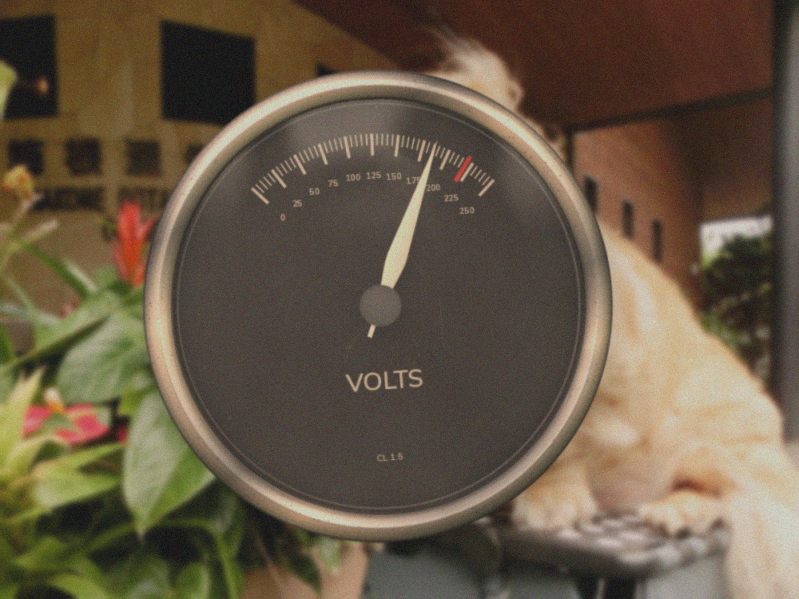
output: 185; V
